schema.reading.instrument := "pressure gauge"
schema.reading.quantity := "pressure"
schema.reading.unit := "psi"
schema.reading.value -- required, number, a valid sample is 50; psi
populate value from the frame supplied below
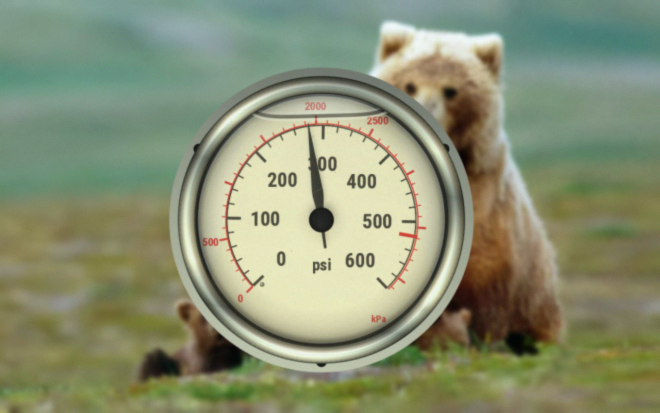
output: 280; psi
